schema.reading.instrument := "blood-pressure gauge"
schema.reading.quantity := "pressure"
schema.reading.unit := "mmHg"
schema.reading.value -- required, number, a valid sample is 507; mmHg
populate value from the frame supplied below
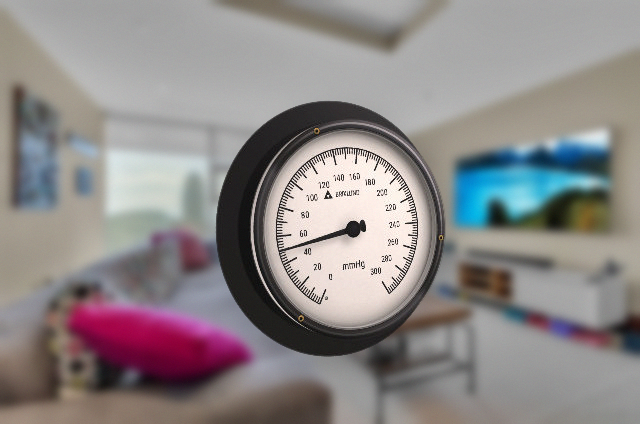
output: 50; mmHg
